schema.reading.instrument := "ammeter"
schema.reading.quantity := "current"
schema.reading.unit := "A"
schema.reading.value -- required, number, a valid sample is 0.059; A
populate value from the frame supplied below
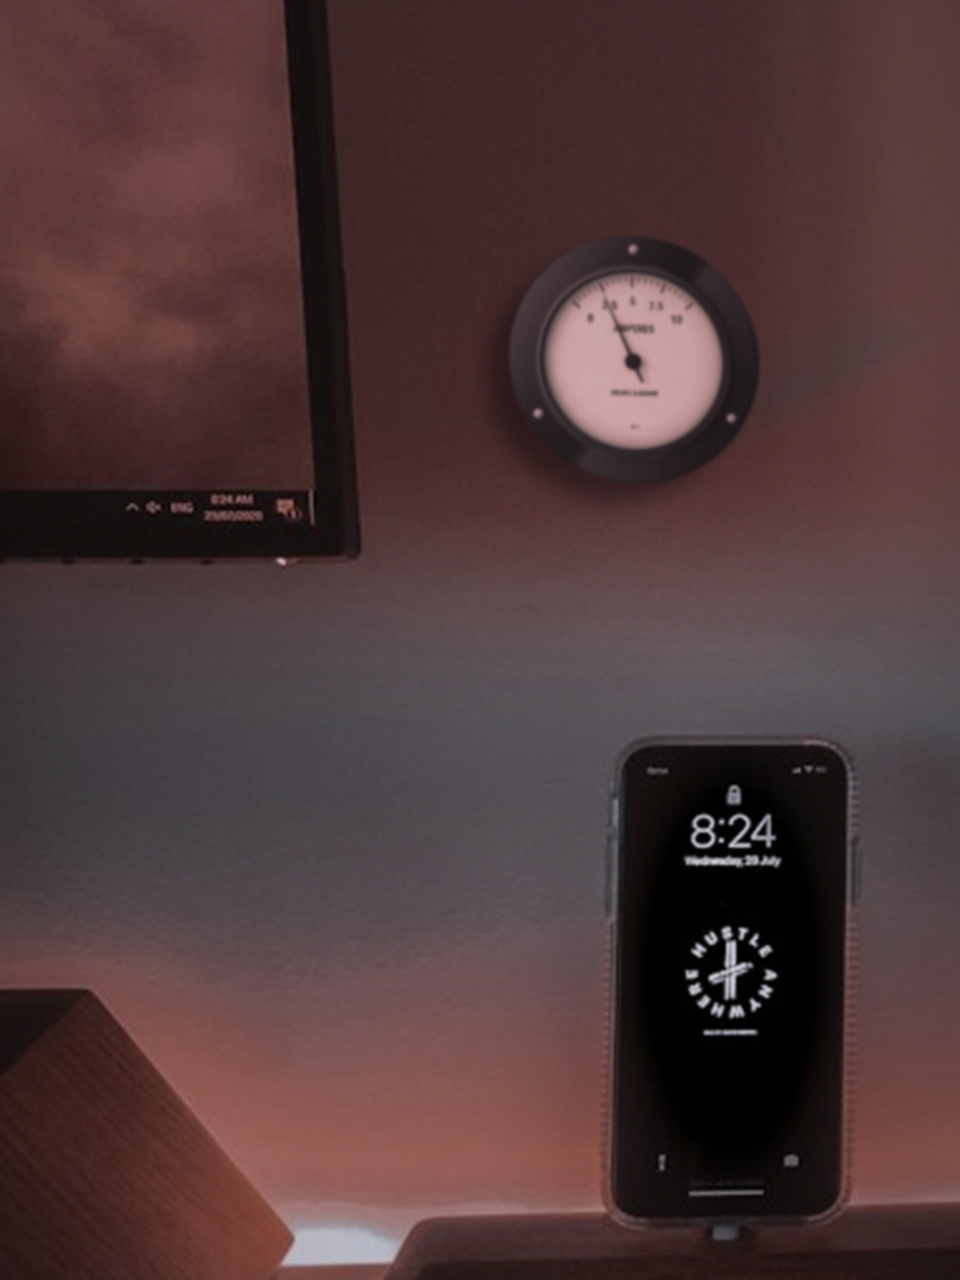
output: 2.5; A
